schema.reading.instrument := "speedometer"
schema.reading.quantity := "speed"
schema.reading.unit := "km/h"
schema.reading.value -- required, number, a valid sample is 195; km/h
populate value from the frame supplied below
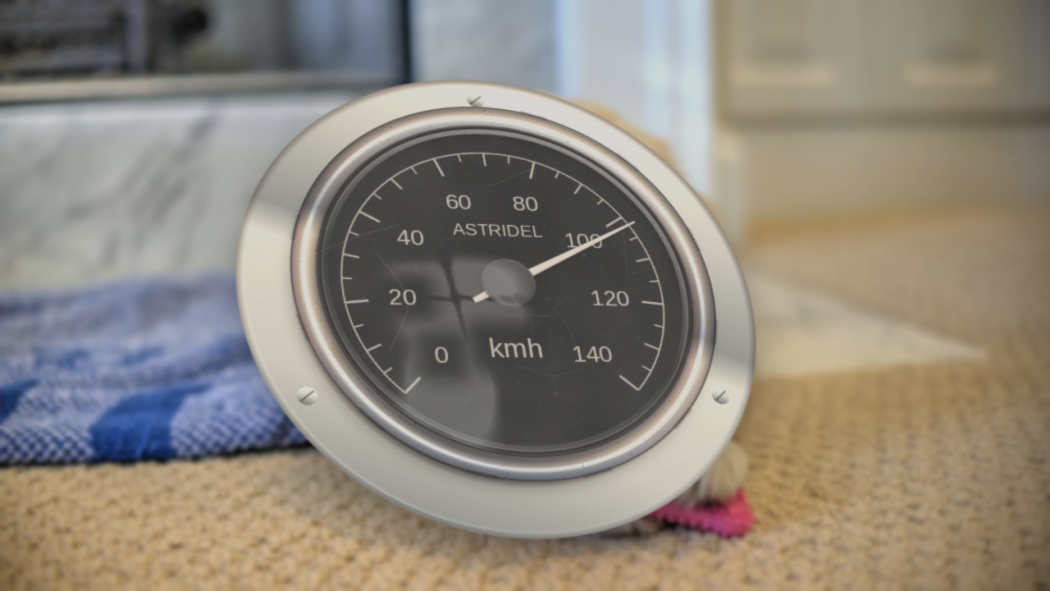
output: 102.5; km/h
